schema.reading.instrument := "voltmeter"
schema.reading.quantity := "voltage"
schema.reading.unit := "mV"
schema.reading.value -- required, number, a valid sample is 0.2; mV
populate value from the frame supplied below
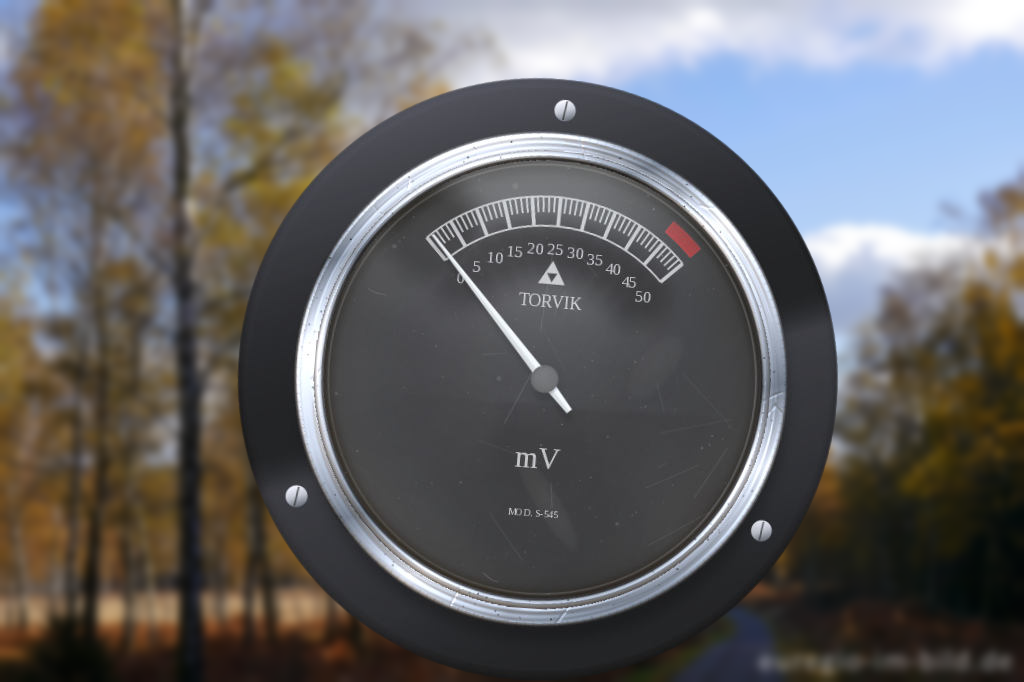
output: 1; mV
